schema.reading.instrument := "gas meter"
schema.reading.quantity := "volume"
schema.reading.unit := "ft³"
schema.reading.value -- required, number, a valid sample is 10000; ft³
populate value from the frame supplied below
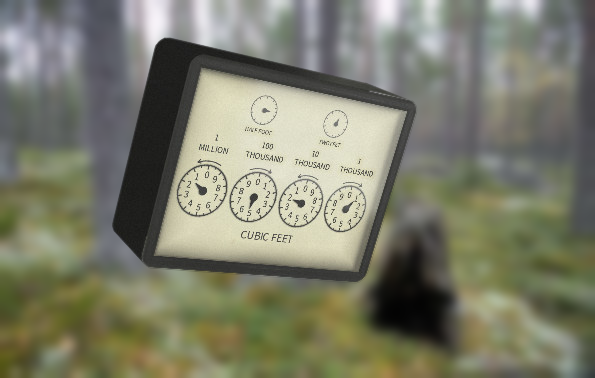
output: 152100; ft³
